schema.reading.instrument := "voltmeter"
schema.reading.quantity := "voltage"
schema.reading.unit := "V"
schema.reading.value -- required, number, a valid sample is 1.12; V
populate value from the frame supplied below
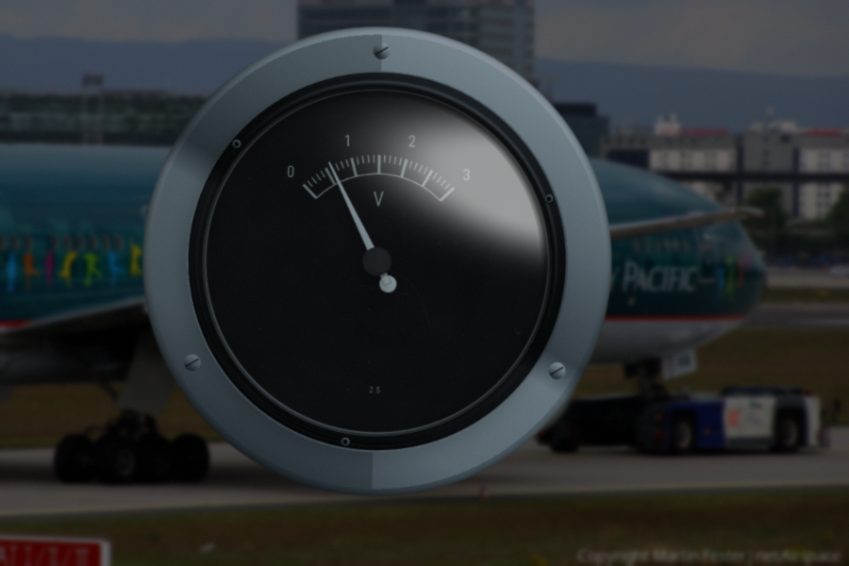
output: 0.6; V
